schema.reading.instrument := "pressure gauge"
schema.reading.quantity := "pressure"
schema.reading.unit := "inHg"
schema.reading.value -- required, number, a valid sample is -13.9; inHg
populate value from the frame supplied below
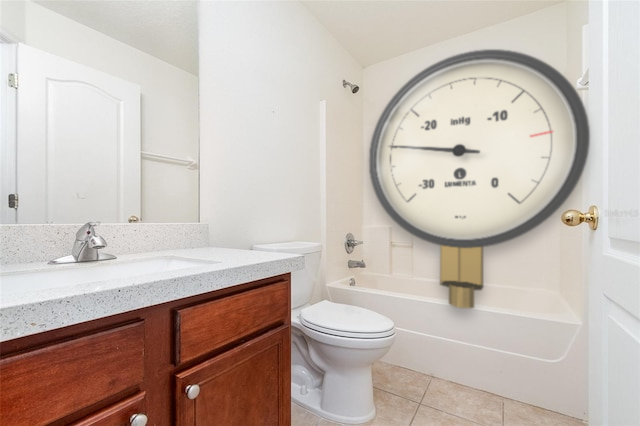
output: -24; inHg
